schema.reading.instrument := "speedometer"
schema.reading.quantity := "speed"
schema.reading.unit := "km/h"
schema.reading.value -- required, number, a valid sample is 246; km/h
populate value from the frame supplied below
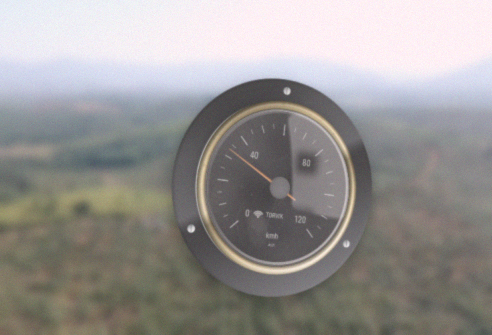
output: 32.5; km/h
